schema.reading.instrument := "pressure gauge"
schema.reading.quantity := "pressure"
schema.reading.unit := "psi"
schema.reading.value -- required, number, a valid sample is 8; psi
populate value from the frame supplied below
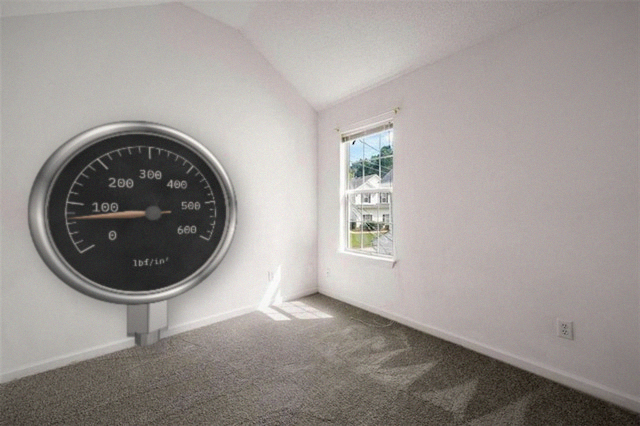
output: 70; psi
